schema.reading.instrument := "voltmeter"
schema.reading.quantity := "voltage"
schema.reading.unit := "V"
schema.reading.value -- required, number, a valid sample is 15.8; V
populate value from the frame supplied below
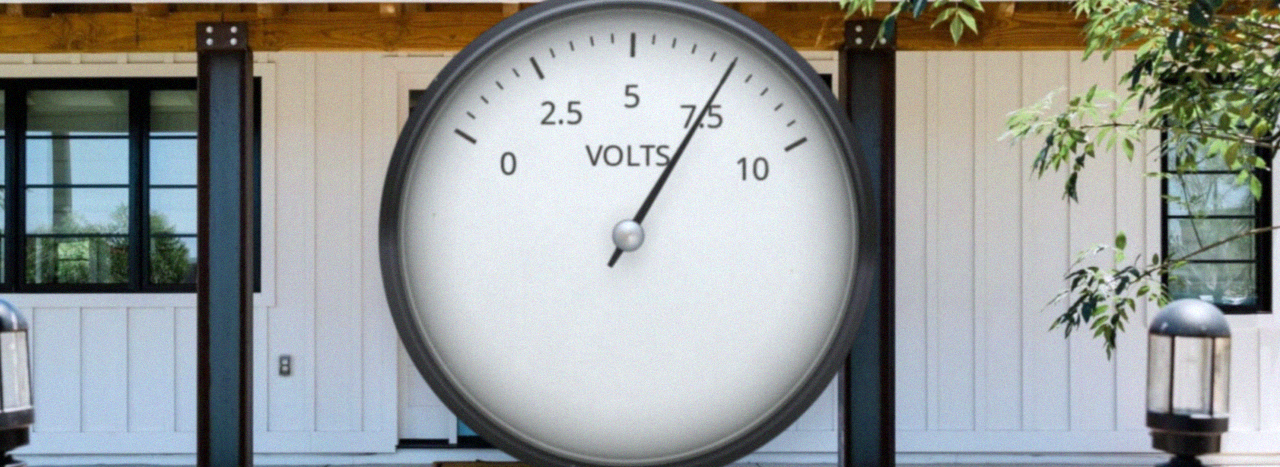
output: 7.5; V
